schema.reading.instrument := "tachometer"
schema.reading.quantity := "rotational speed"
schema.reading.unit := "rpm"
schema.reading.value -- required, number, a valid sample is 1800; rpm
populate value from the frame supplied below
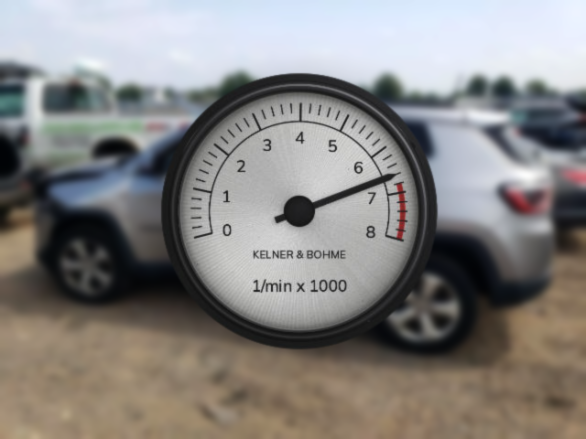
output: 6600; rpm
